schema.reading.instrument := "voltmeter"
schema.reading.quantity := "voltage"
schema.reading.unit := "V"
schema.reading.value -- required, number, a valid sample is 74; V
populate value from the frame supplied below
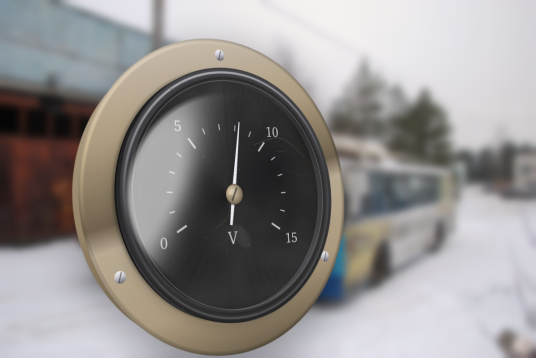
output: 8; V
